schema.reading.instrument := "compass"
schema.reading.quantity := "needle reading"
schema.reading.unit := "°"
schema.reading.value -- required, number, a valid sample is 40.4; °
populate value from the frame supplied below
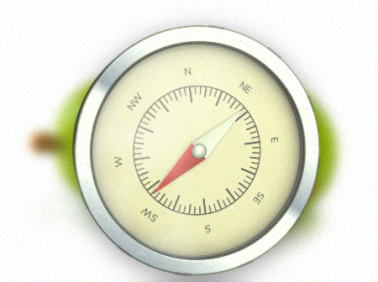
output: 235; °
